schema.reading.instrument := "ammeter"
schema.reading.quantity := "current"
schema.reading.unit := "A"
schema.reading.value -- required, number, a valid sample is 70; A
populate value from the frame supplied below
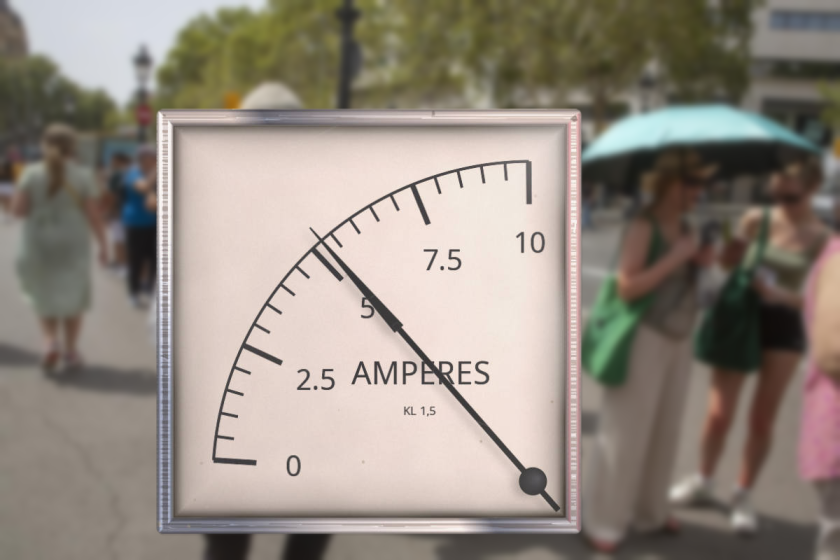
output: 5.25; A
